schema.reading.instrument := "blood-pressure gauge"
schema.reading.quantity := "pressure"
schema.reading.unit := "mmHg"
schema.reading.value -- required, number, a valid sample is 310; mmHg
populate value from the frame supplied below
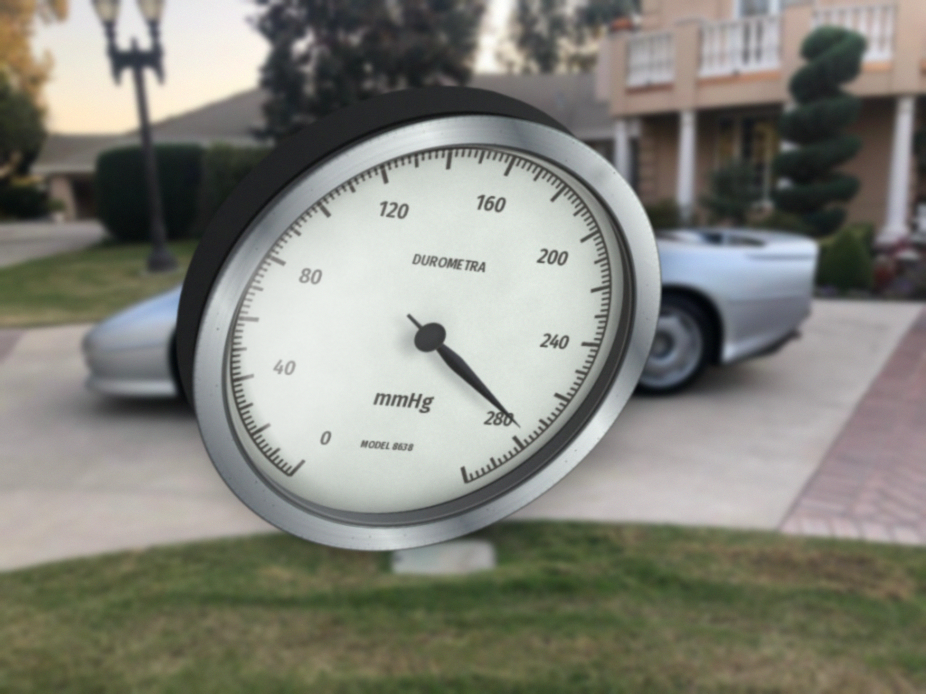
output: 276; mmHg
